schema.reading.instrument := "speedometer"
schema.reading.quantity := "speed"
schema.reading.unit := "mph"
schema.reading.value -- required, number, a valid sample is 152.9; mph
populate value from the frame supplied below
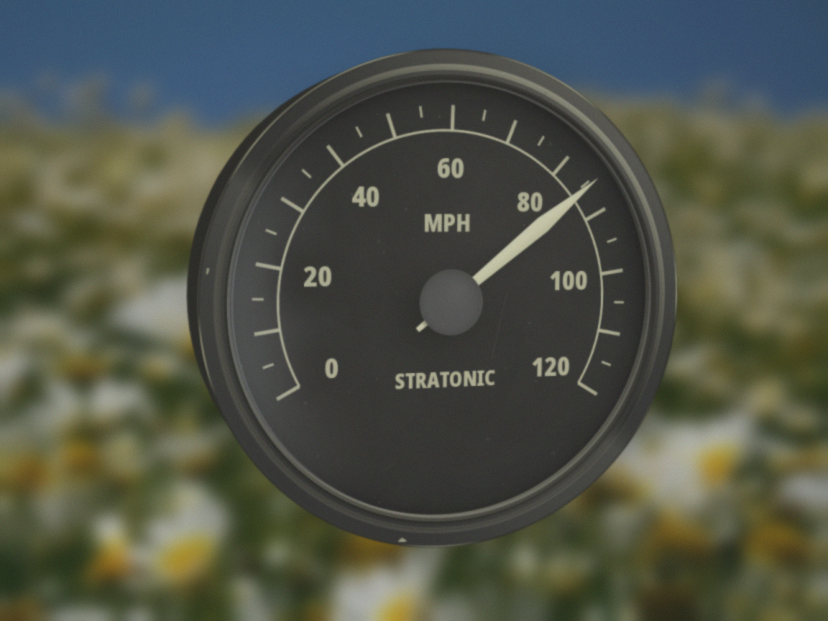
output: 85; mph
